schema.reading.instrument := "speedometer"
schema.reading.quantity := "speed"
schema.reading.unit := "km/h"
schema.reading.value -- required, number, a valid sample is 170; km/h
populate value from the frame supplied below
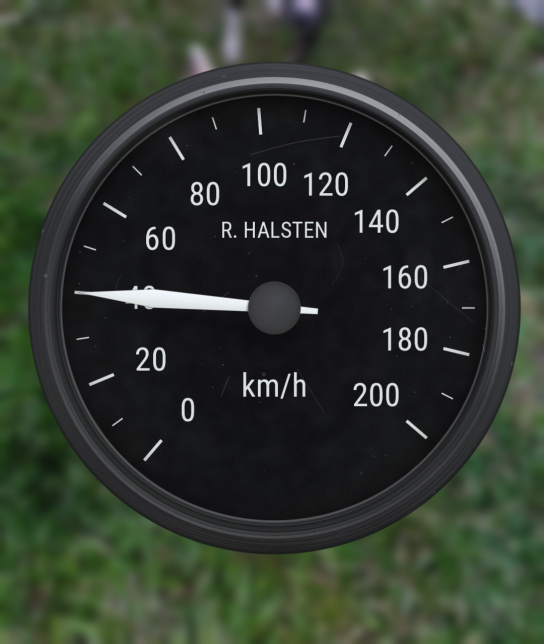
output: 40; km/h
